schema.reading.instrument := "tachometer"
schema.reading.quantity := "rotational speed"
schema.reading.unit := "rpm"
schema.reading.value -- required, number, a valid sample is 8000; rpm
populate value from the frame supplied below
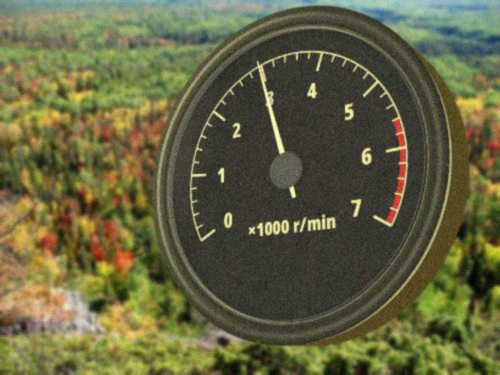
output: 3000; rpm
